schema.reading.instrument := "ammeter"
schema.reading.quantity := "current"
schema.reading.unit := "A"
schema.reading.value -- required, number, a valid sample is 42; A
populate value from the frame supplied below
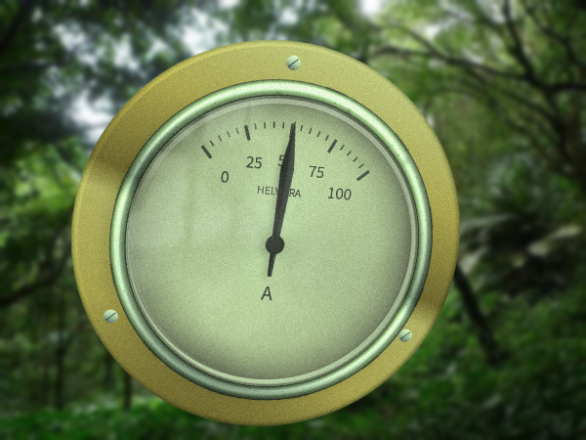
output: 50; A
